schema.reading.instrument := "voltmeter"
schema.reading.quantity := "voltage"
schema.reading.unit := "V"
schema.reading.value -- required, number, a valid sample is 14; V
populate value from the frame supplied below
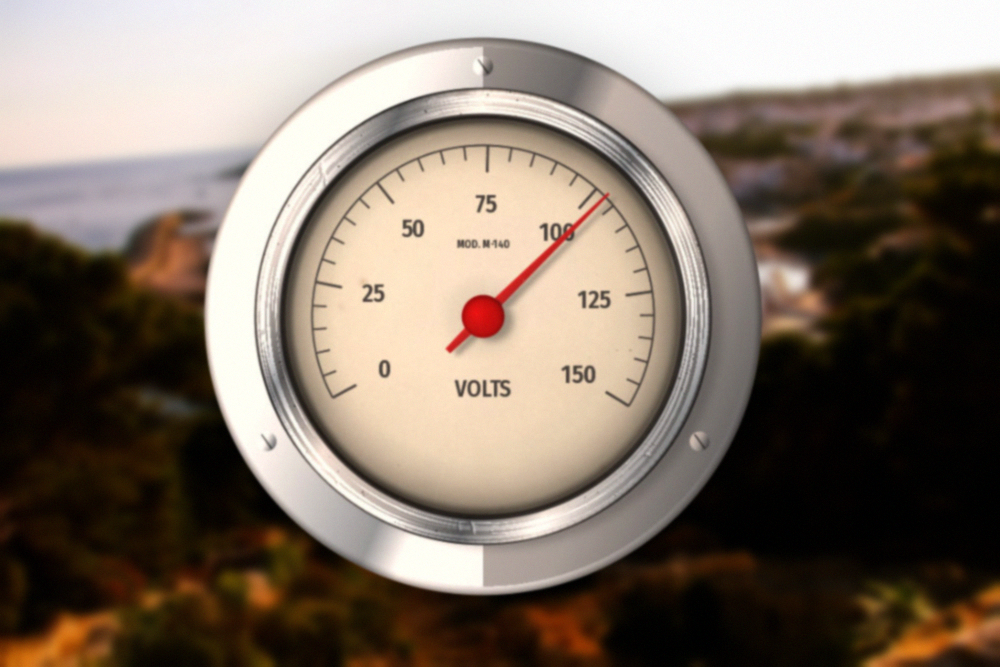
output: 102.5; V
